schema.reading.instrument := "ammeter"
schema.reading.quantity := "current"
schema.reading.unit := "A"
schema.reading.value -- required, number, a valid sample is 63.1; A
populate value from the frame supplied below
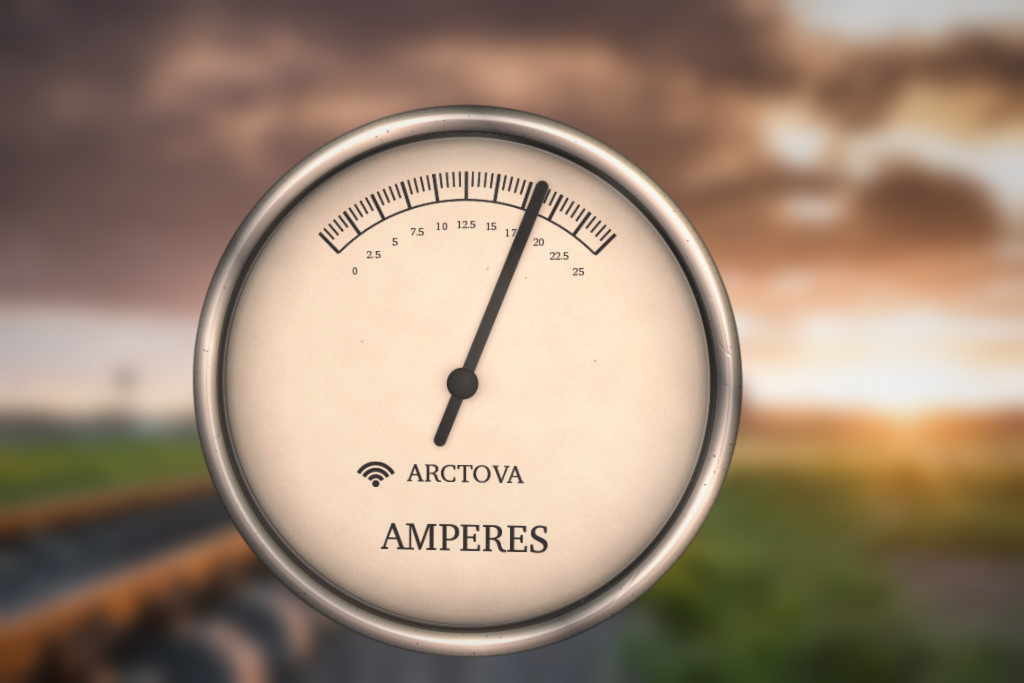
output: 18.5; A
